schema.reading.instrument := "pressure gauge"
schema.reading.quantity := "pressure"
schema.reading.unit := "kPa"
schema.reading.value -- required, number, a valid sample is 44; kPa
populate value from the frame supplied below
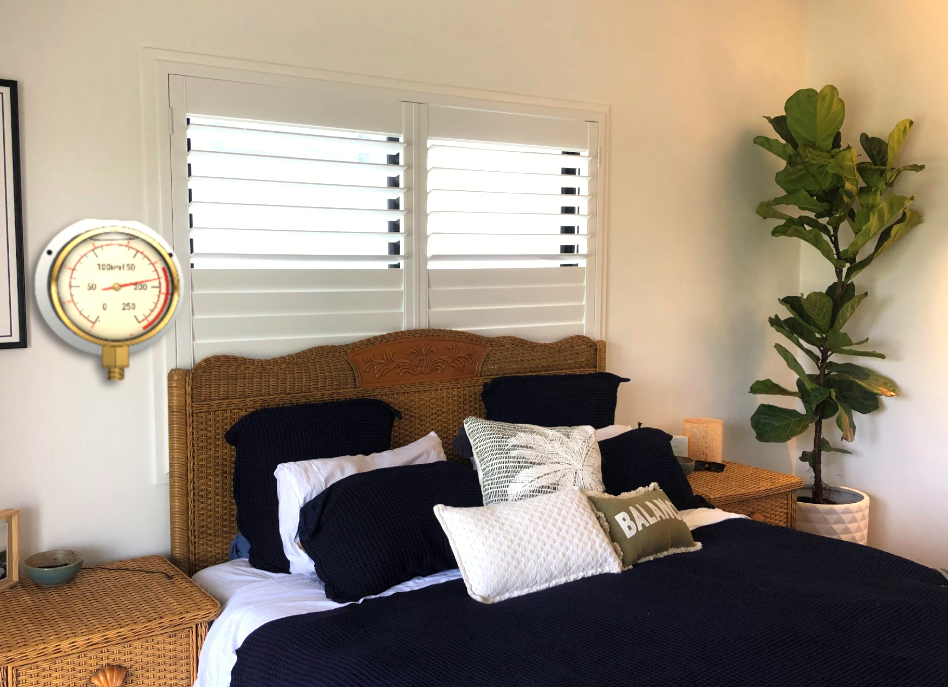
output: 190; kPa
